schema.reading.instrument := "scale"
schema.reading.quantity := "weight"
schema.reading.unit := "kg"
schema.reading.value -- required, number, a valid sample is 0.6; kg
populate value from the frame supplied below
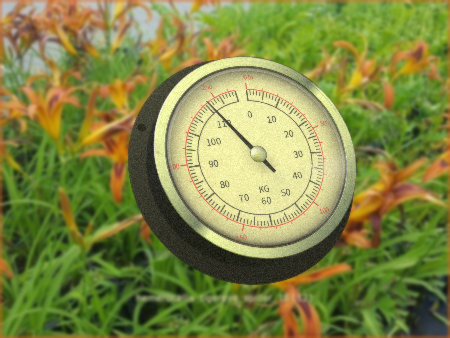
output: 110; kg
